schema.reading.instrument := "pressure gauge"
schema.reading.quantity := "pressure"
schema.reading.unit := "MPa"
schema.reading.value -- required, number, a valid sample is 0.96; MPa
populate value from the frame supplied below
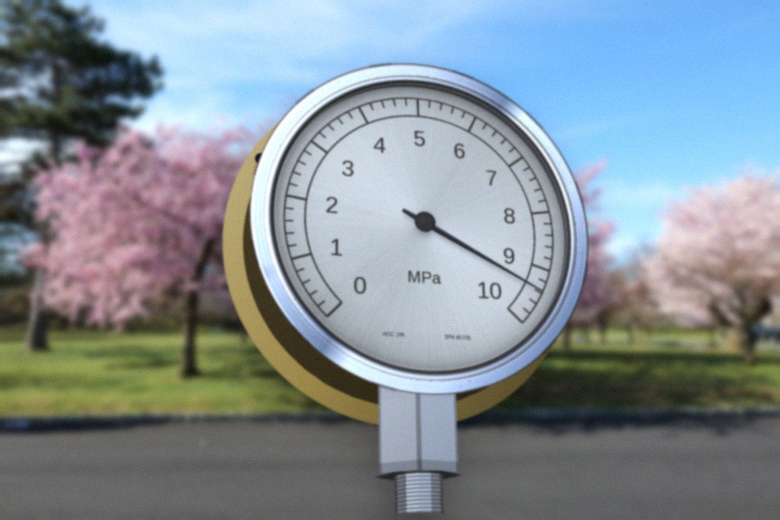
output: 9.4; MPa
